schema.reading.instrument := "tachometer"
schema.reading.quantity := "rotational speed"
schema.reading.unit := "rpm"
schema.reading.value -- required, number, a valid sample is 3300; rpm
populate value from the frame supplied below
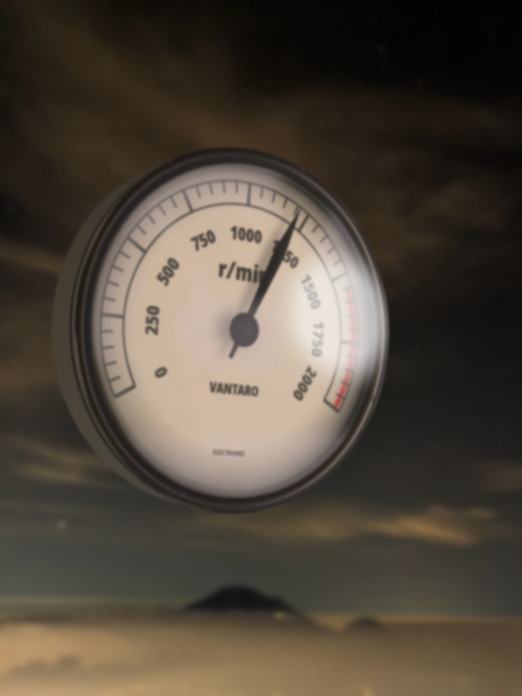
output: 1200; rpm
